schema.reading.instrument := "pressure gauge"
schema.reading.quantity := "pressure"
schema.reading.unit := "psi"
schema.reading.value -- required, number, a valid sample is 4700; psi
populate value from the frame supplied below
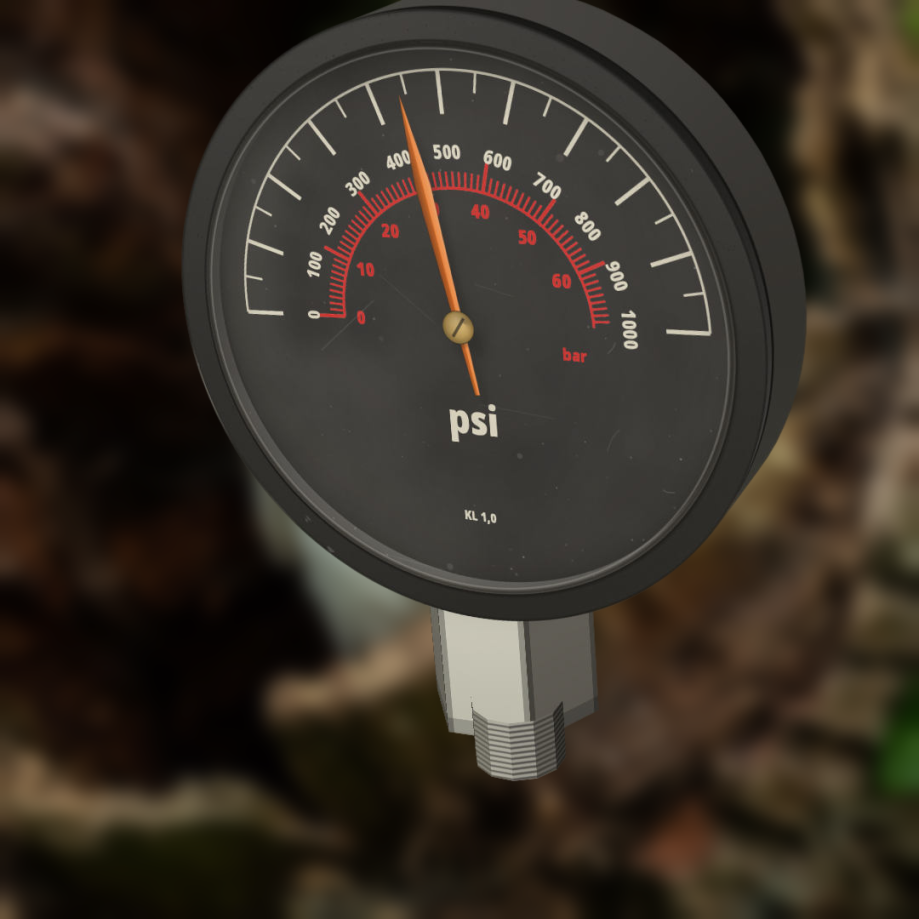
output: 450; psi
